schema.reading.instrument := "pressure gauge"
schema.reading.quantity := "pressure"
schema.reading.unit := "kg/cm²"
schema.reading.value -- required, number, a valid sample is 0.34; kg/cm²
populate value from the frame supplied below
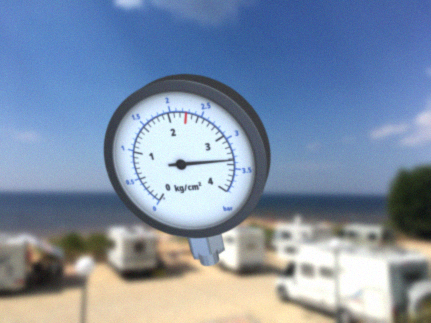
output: 3.4; kg/cm²
